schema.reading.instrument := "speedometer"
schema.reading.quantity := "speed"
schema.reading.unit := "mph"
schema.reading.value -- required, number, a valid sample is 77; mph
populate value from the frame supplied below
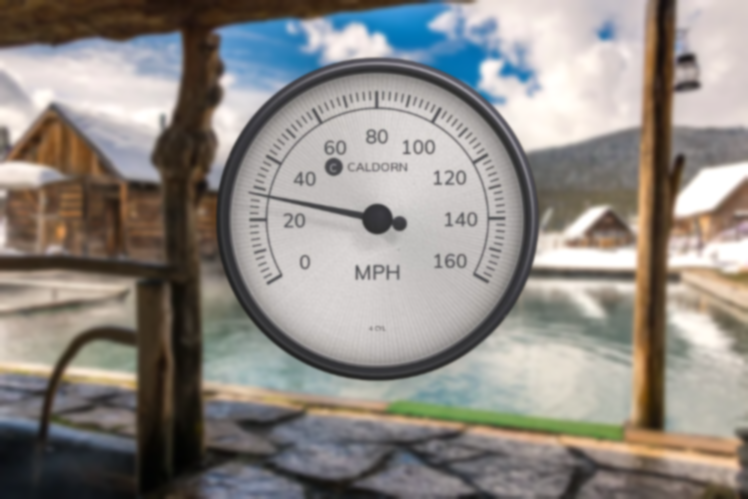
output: 28; mph
